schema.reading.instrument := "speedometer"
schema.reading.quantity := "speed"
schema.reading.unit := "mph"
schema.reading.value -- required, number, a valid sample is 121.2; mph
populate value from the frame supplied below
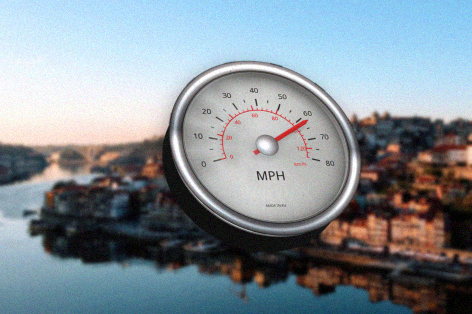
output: 62.5; mph
